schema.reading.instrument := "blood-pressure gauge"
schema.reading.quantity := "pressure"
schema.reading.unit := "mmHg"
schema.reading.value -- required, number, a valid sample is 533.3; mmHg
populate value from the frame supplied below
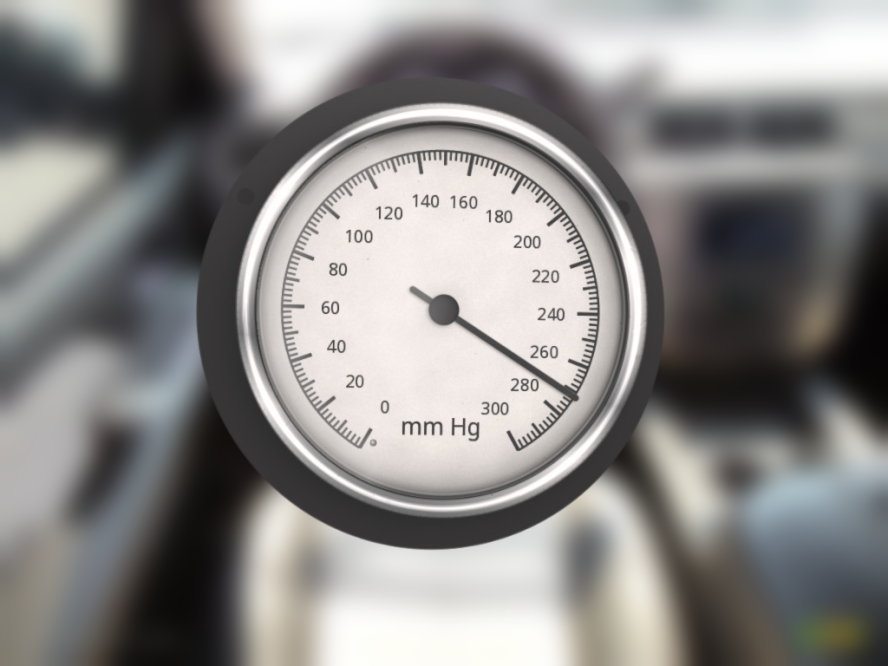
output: 272; mmHg
